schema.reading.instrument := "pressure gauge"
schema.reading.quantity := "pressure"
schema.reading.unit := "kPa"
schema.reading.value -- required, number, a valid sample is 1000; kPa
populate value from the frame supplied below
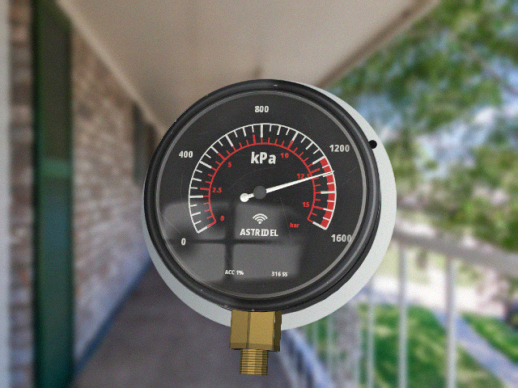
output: 1300; kPa
